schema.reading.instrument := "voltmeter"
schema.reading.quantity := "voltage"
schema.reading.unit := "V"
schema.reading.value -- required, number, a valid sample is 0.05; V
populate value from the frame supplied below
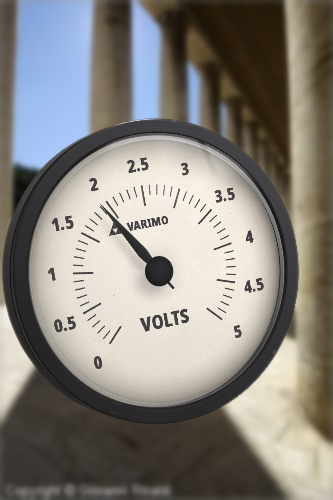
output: 1.9; V
